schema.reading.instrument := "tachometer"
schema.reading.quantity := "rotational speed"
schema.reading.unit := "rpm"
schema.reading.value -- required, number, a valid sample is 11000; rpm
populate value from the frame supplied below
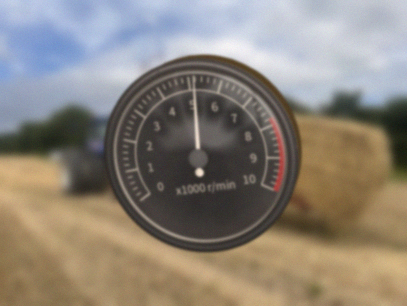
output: 5200; rpm
